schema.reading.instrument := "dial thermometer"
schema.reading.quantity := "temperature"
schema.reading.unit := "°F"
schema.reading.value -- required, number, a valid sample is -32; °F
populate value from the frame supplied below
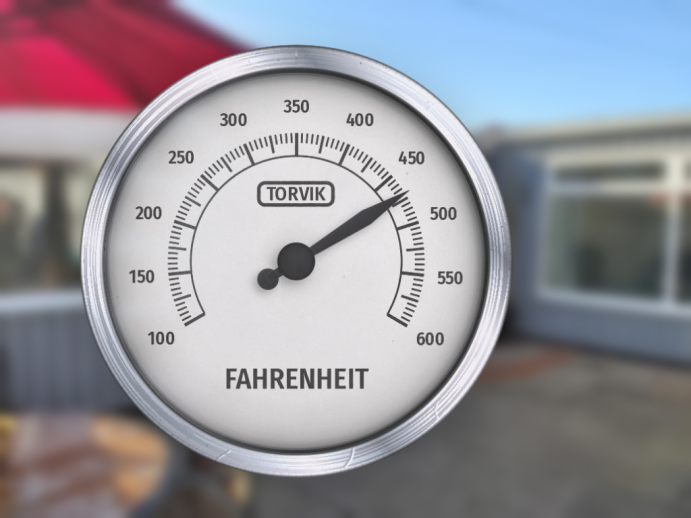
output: 470; °F
